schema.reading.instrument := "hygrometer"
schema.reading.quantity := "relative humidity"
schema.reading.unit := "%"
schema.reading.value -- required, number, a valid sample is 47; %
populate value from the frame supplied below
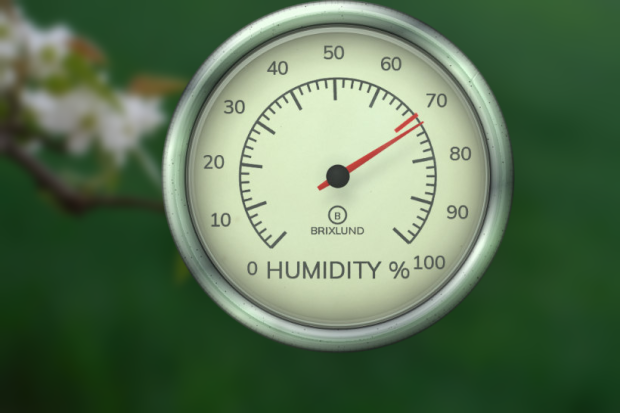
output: 72; %
